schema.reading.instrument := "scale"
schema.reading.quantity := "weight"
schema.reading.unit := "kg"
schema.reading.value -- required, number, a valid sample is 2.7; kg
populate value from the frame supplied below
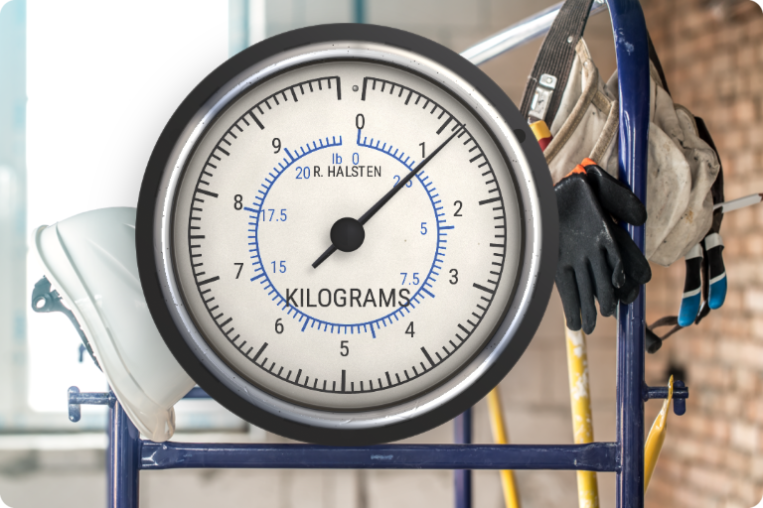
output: 1.15; kg
